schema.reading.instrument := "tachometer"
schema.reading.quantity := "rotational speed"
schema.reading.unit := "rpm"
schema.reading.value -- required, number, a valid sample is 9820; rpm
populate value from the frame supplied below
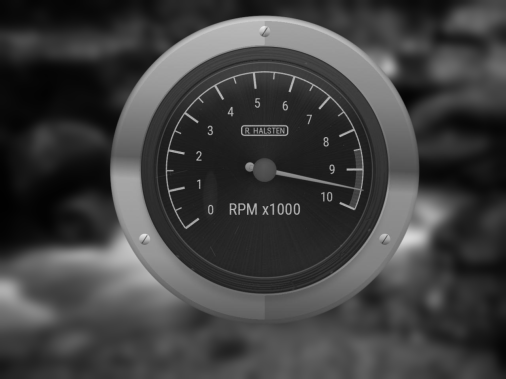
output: 9500; rpm
